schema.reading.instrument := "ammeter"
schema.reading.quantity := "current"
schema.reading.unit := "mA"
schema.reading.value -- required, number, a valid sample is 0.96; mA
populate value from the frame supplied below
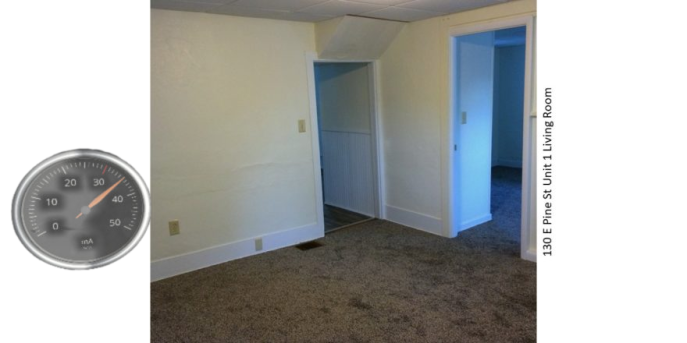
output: 35; mA
